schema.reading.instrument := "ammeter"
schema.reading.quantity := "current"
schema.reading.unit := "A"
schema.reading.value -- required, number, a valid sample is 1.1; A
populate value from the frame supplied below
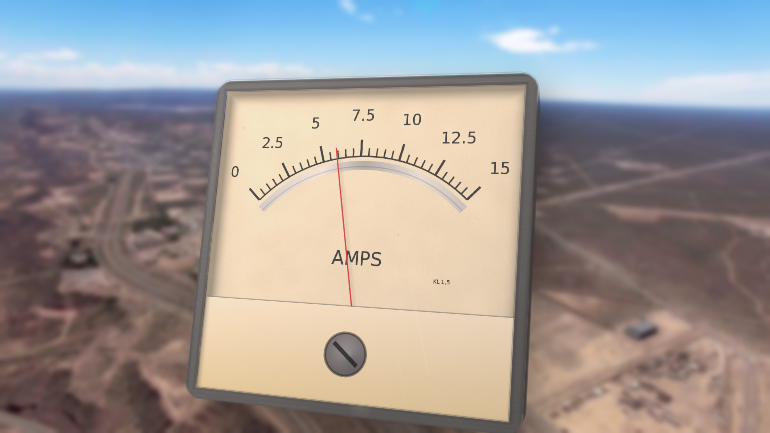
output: 6; A
